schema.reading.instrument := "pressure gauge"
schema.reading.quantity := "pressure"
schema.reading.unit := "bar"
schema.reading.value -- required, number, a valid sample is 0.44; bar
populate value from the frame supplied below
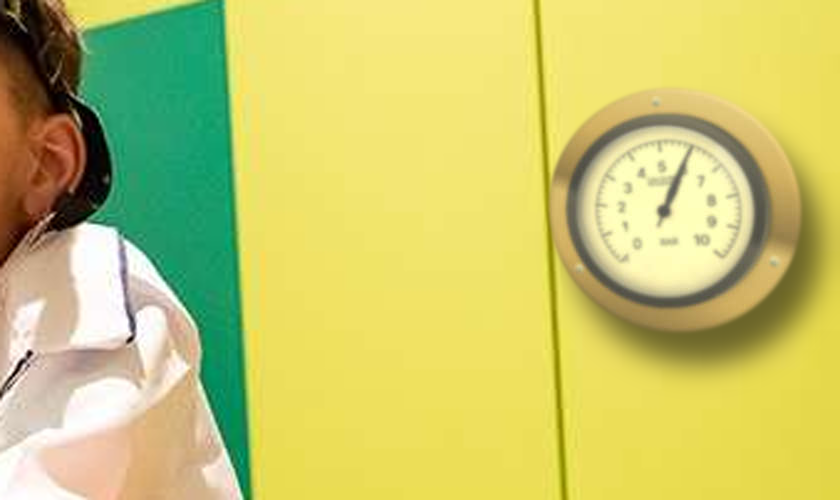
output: 6; bar
